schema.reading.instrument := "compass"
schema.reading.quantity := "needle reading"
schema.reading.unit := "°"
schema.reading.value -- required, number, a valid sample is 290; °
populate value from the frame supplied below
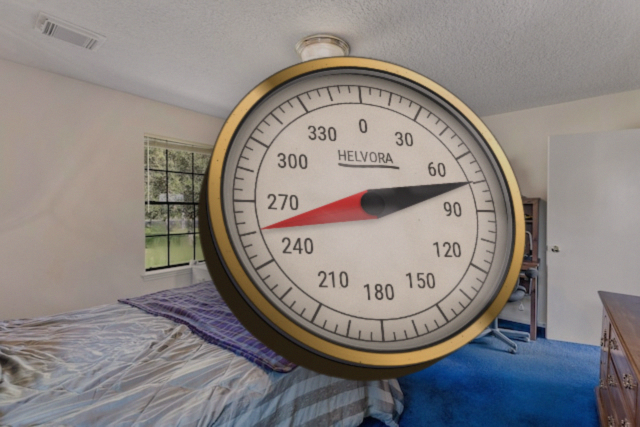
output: 255; °
